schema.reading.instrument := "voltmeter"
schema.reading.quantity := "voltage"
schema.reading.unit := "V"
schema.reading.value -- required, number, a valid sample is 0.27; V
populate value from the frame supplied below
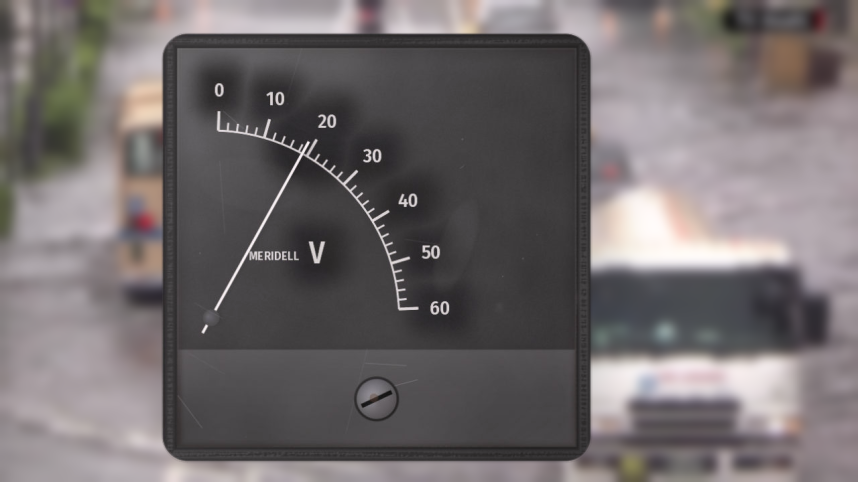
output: 19; V
